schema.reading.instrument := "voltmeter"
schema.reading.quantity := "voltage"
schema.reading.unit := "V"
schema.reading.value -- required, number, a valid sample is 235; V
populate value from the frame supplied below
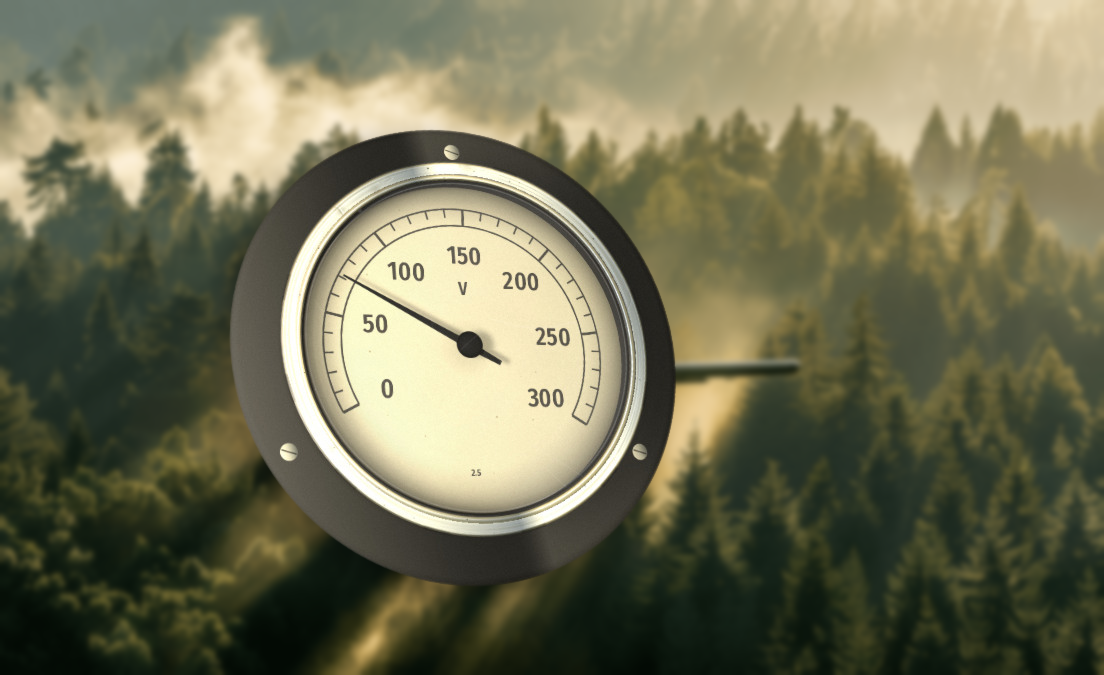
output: 70; V
